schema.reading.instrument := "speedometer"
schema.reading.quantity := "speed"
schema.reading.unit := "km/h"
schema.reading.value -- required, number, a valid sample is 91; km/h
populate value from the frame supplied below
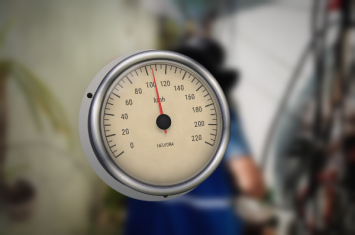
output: 105; km/h
